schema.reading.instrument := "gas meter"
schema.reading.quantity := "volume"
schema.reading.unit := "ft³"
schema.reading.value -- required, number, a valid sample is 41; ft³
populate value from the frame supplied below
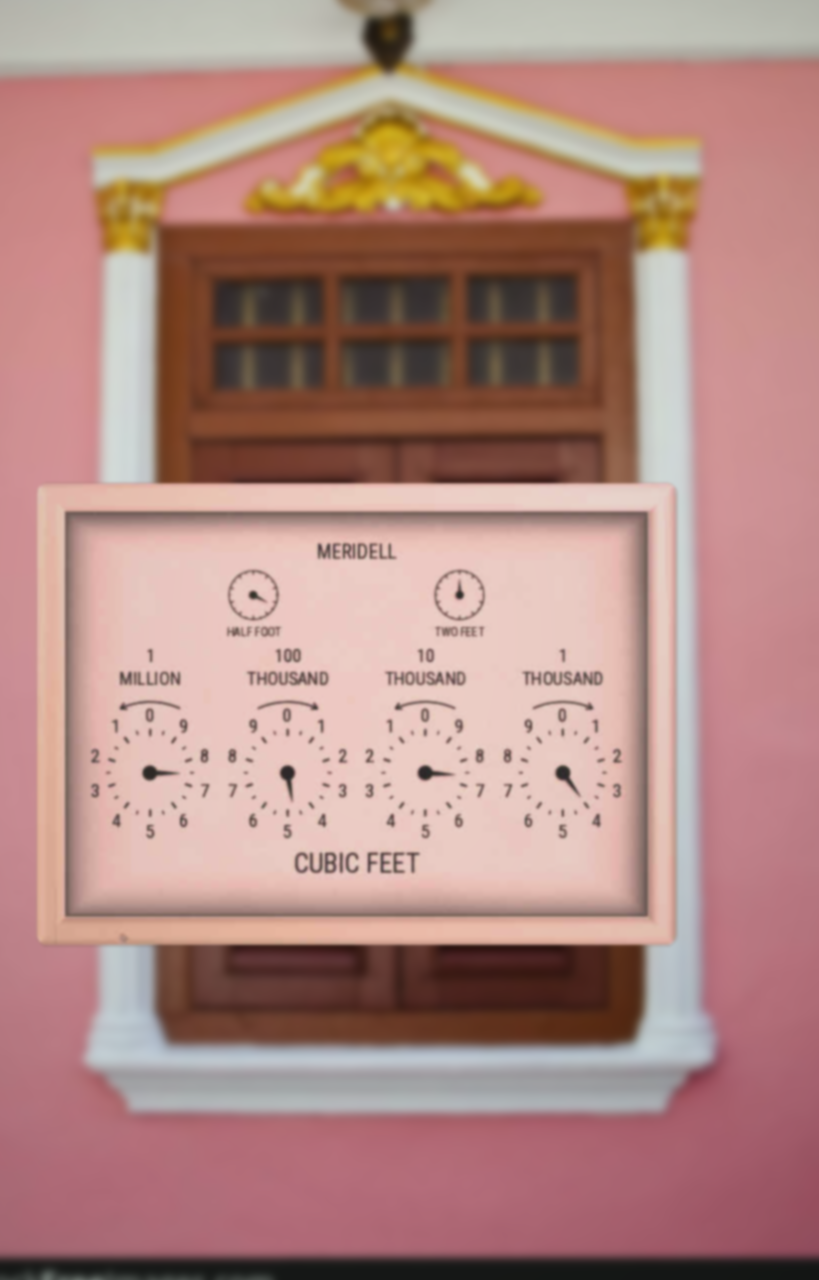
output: 747400; ft³
